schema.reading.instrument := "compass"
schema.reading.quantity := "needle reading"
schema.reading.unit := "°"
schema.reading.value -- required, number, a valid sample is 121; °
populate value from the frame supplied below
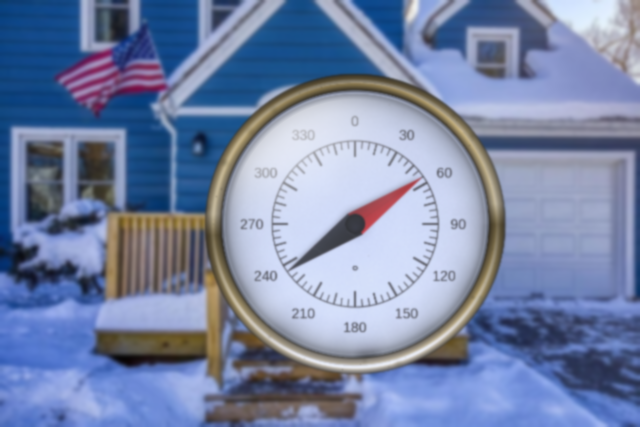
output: 55; °
